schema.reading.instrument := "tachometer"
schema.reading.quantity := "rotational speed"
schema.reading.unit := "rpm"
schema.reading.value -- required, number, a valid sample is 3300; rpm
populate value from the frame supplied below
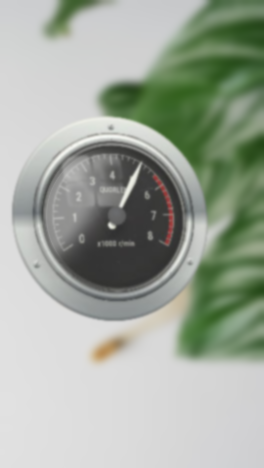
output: 5000; rpm
